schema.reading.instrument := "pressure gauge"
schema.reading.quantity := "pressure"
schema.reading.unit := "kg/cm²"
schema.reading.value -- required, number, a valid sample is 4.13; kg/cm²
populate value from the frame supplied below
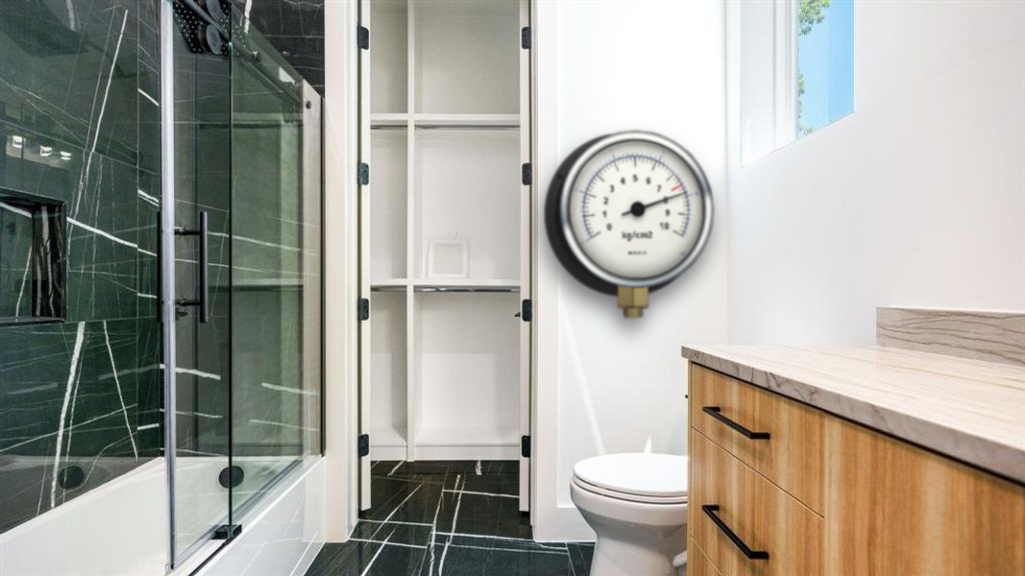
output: 8; kg/cm²
